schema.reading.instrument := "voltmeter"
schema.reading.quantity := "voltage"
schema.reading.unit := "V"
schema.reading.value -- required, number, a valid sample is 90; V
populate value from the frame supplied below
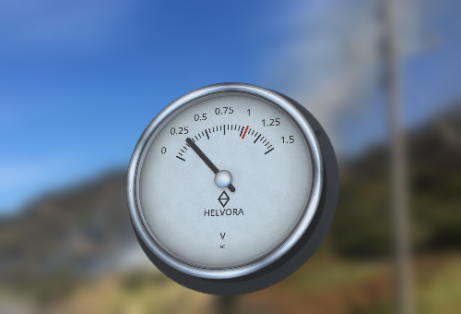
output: 0.25; V
